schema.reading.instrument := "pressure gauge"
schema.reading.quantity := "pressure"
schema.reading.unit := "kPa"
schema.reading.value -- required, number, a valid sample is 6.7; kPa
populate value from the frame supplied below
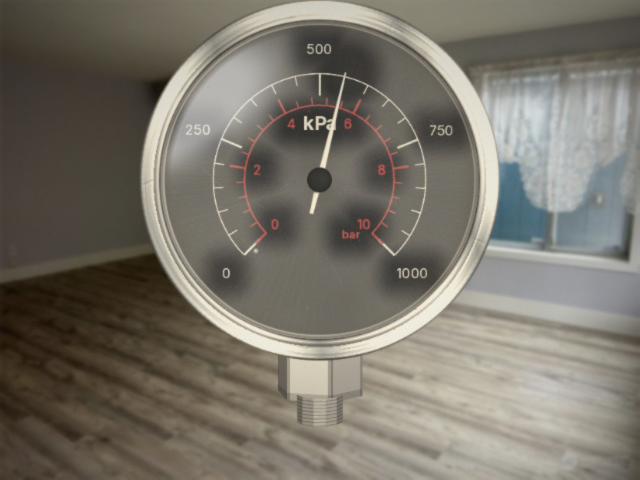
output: 550; kPa
